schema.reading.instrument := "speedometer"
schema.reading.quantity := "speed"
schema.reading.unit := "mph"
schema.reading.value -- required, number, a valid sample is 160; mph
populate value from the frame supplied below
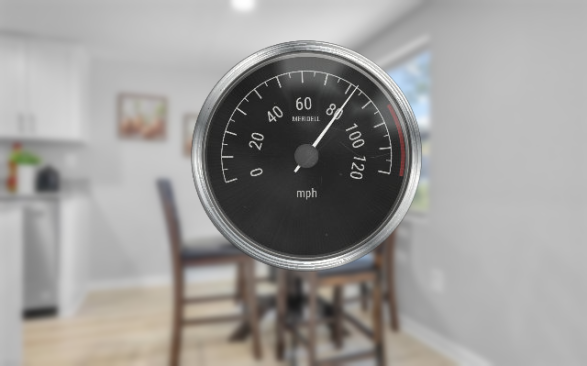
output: 82.5; mph
